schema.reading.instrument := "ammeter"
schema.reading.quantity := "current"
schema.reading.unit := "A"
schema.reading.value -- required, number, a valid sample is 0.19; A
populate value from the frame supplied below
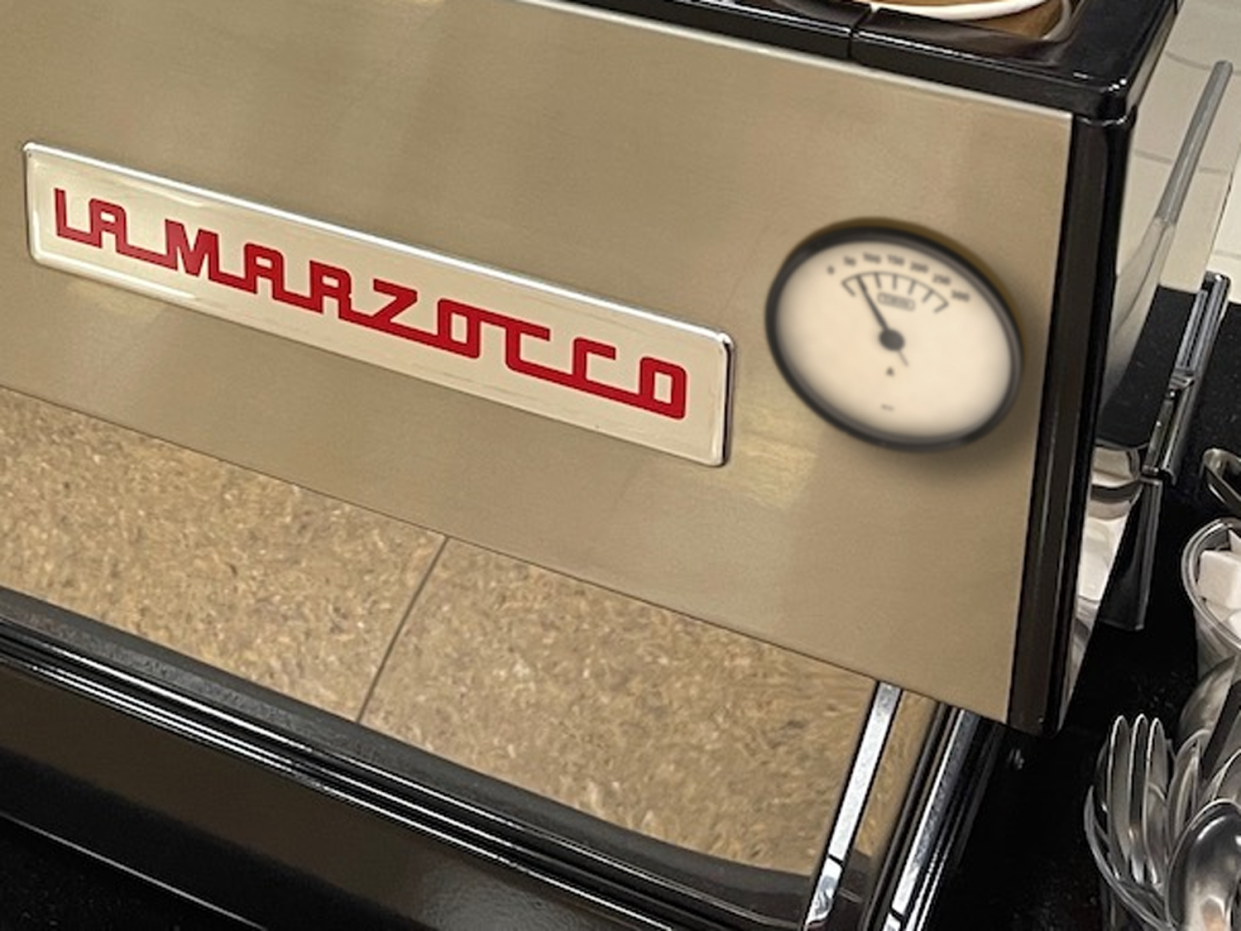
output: 50; A
